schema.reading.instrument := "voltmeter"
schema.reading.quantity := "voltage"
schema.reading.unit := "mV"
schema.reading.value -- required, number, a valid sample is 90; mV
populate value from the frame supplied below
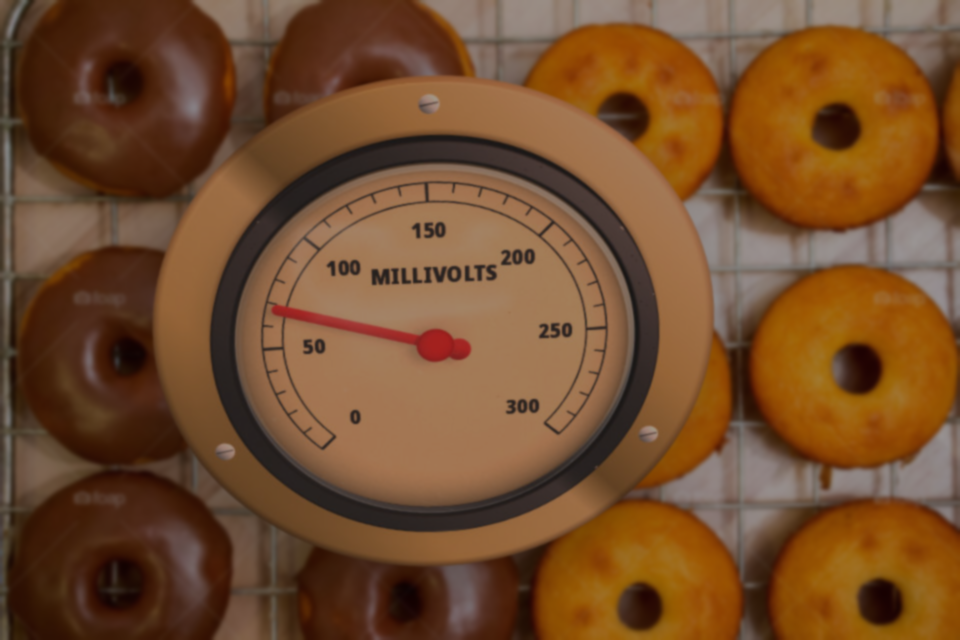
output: 70; mV
